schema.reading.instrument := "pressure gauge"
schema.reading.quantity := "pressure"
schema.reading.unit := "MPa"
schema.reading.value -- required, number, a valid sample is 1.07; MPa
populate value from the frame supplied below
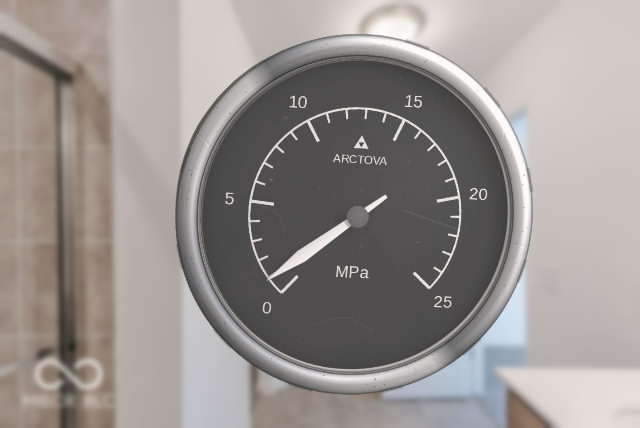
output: 1; MPa
